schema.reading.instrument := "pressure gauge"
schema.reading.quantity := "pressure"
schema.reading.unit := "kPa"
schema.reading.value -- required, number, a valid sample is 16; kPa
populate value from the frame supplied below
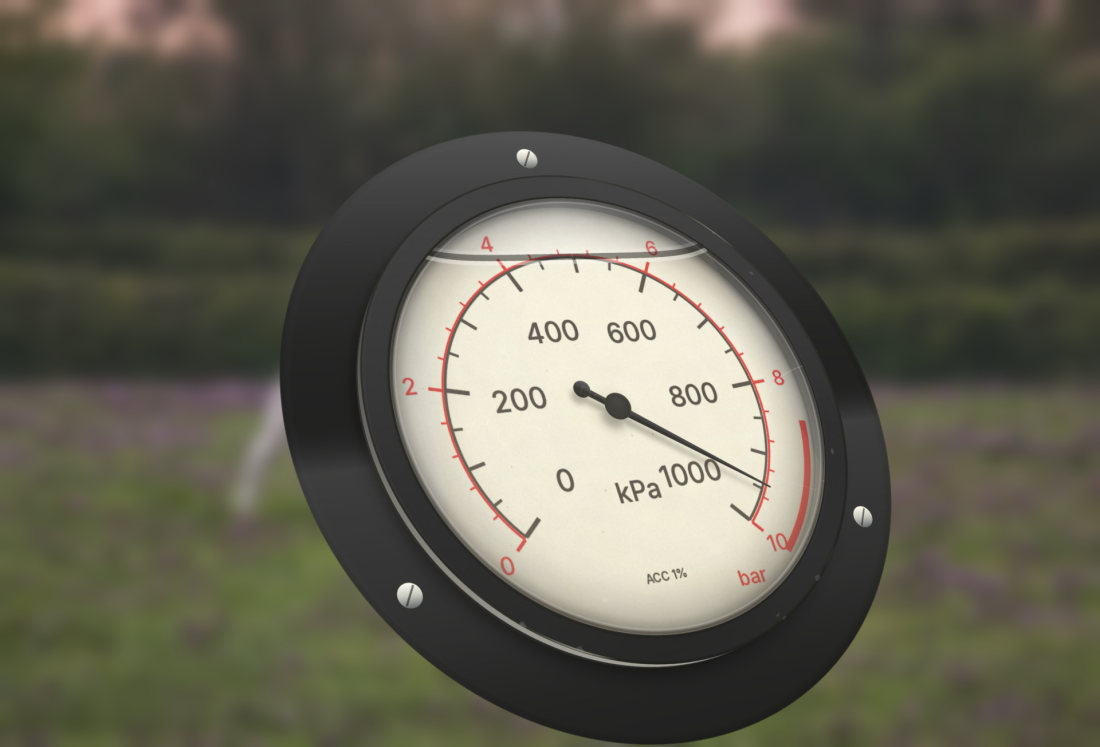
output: 950; kPa
